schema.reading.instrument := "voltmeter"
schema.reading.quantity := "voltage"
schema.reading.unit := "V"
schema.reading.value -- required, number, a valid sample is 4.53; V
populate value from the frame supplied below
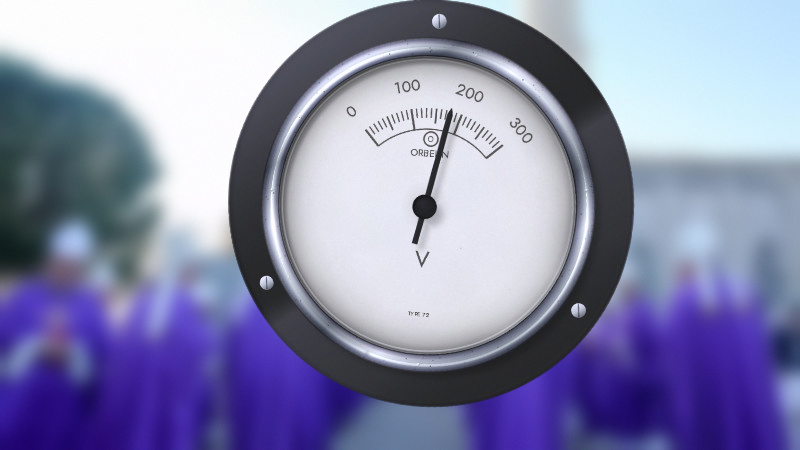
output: 180; V
